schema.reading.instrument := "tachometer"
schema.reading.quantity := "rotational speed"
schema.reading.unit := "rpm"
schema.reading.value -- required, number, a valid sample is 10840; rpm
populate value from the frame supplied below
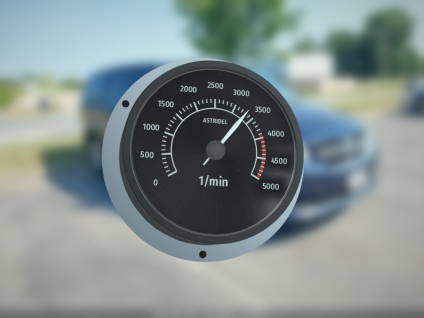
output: 3300; rpm
